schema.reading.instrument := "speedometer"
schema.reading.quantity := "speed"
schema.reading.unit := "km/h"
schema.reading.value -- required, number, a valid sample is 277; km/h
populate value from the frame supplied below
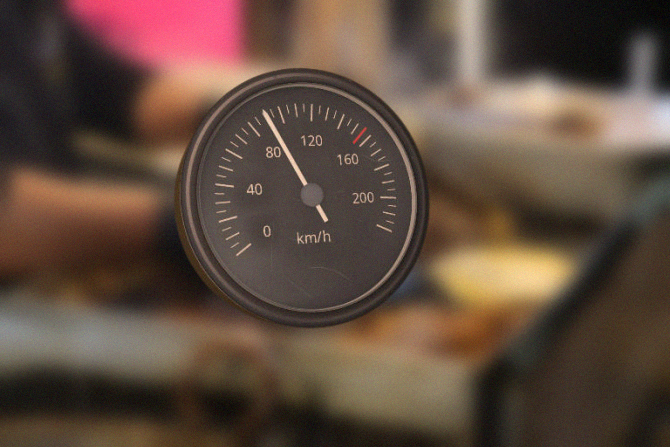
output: 90; km/h
